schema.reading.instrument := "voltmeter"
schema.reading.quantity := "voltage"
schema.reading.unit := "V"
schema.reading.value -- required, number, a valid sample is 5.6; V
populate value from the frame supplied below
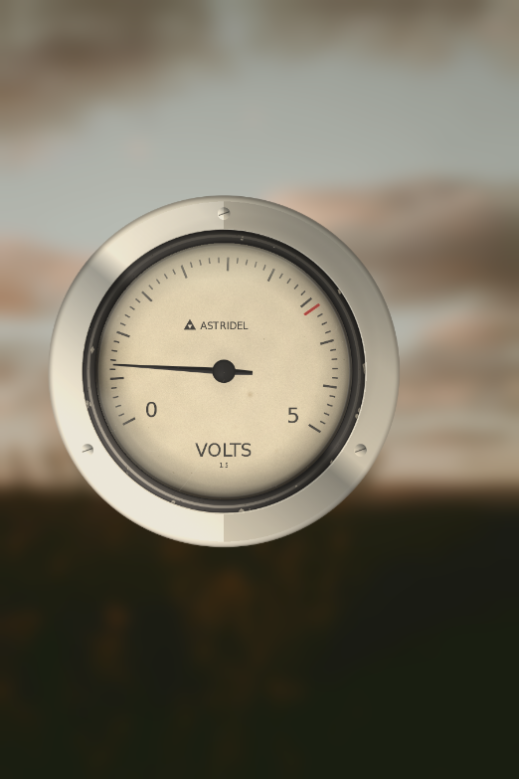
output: 0.65; V
